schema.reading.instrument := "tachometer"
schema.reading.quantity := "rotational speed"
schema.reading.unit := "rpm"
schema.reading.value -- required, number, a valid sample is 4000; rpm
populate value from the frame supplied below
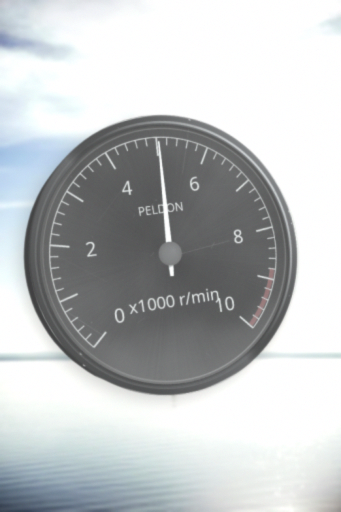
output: 5000; rpm
